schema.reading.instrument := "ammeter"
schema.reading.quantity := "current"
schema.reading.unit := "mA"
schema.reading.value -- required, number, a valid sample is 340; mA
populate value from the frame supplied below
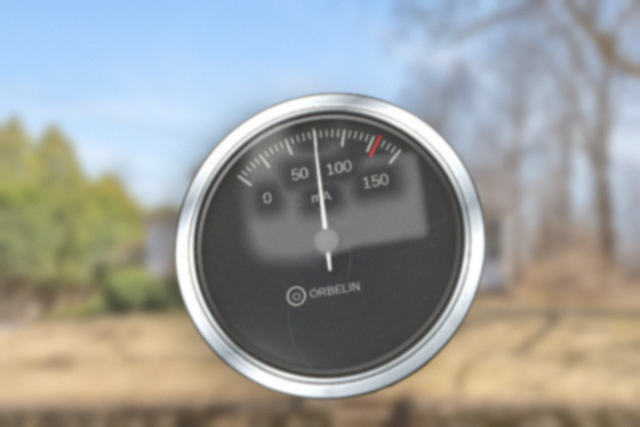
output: 75; mA
